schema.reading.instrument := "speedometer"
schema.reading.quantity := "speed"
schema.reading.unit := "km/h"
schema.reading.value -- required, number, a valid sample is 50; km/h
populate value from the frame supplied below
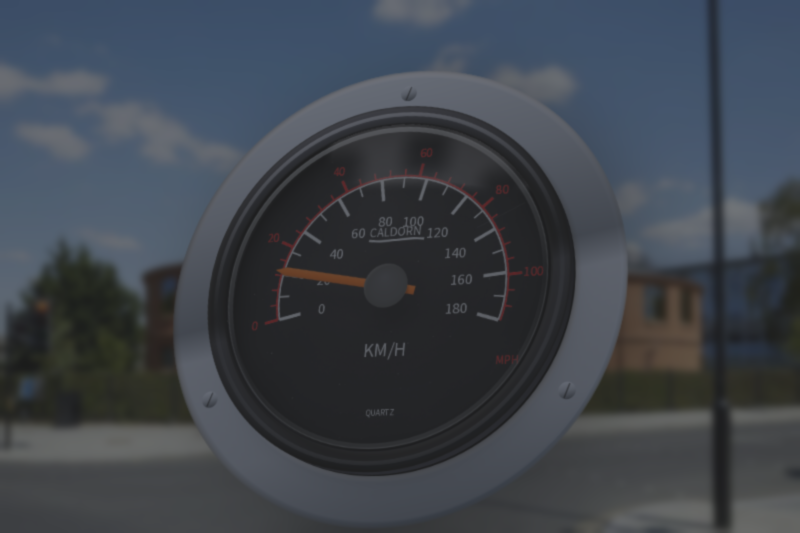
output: 20; km/h
